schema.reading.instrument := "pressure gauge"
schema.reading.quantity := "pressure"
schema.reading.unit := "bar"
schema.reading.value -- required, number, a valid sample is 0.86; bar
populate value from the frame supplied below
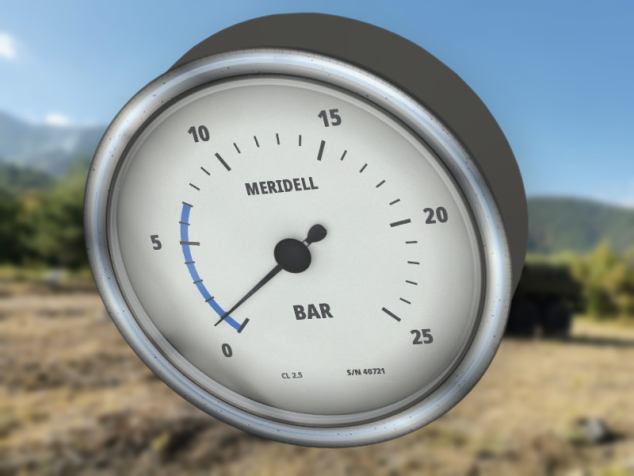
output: 1; bar
